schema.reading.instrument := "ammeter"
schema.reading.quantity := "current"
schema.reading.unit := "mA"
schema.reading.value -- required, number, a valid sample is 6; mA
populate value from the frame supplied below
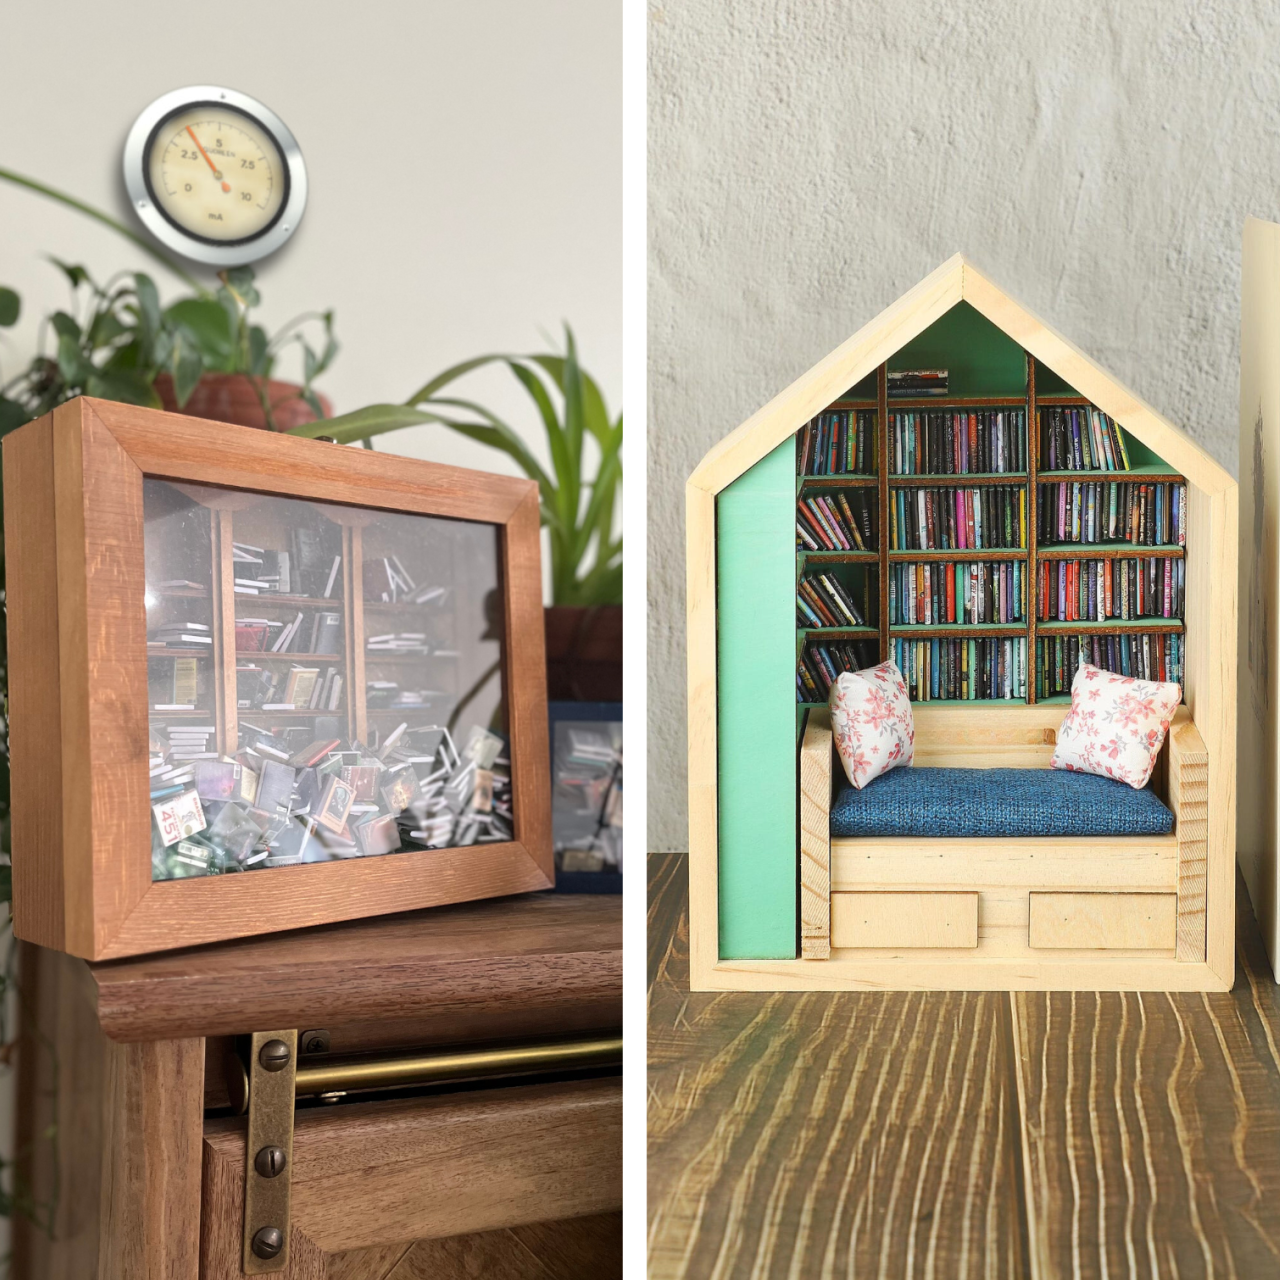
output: 3.5; mA
